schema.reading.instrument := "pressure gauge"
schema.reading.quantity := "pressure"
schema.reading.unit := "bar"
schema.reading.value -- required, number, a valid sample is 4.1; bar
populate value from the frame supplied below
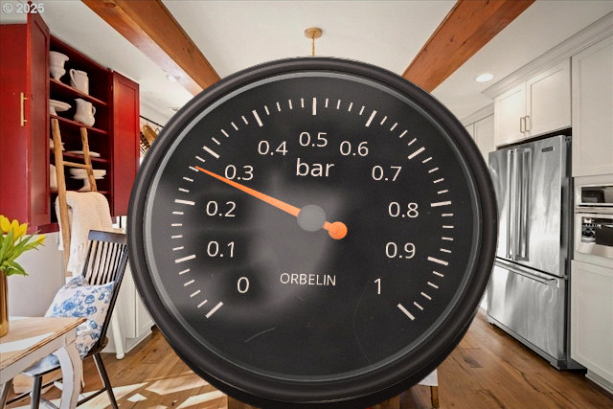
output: 0.26; bar
